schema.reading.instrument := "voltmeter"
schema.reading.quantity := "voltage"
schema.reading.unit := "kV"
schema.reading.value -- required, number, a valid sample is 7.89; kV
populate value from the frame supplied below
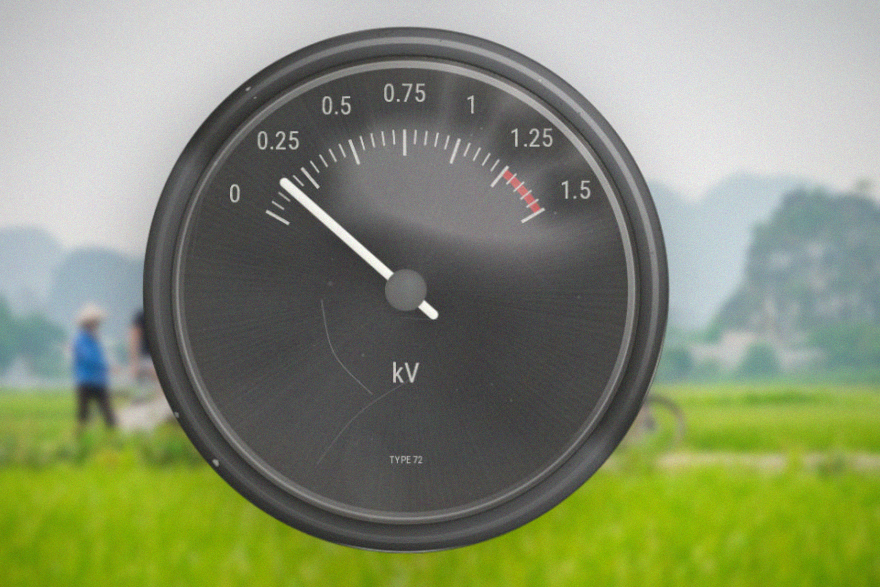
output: 0.15; kV
